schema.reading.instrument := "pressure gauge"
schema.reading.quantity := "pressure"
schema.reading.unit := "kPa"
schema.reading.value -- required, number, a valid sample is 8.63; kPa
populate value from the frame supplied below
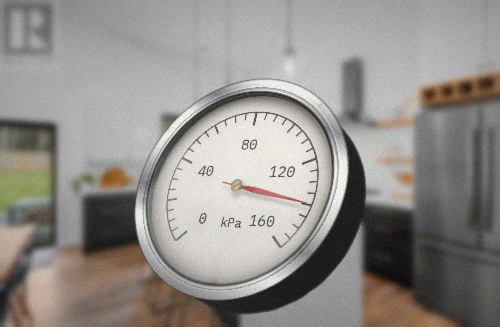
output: 140; kPa
